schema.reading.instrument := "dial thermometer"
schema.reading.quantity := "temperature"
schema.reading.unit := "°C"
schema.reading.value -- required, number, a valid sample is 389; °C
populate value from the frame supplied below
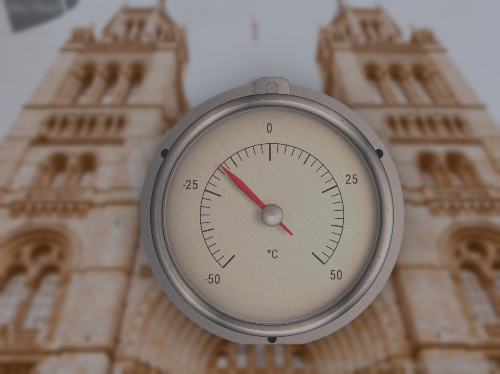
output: -16.25; °C
